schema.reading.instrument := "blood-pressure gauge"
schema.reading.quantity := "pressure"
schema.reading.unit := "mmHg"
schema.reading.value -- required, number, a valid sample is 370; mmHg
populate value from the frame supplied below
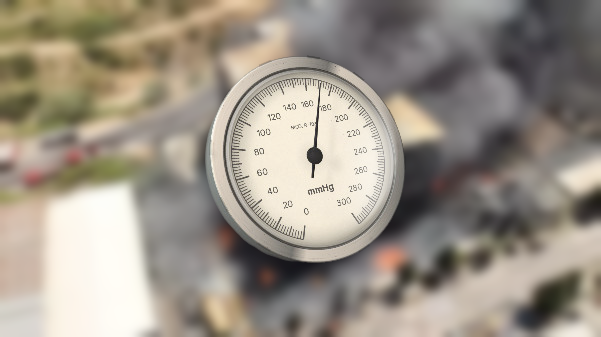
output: 170; mmHg
